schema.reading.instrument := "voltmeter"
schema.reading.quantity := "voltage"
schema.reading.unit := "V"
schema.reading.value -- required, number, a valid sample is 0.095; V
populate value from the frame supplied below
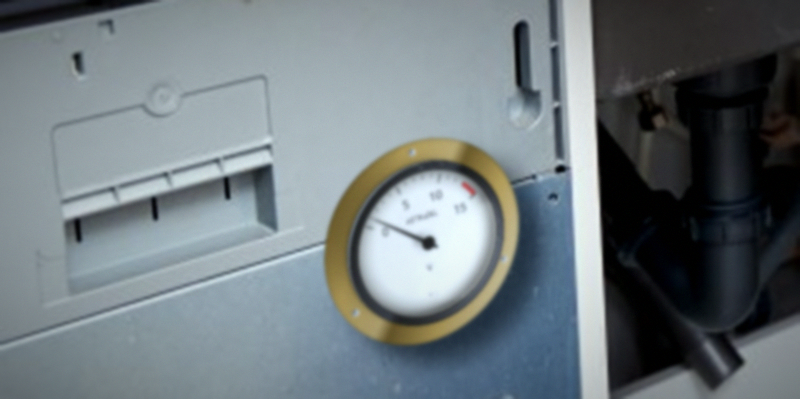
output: 1; V
